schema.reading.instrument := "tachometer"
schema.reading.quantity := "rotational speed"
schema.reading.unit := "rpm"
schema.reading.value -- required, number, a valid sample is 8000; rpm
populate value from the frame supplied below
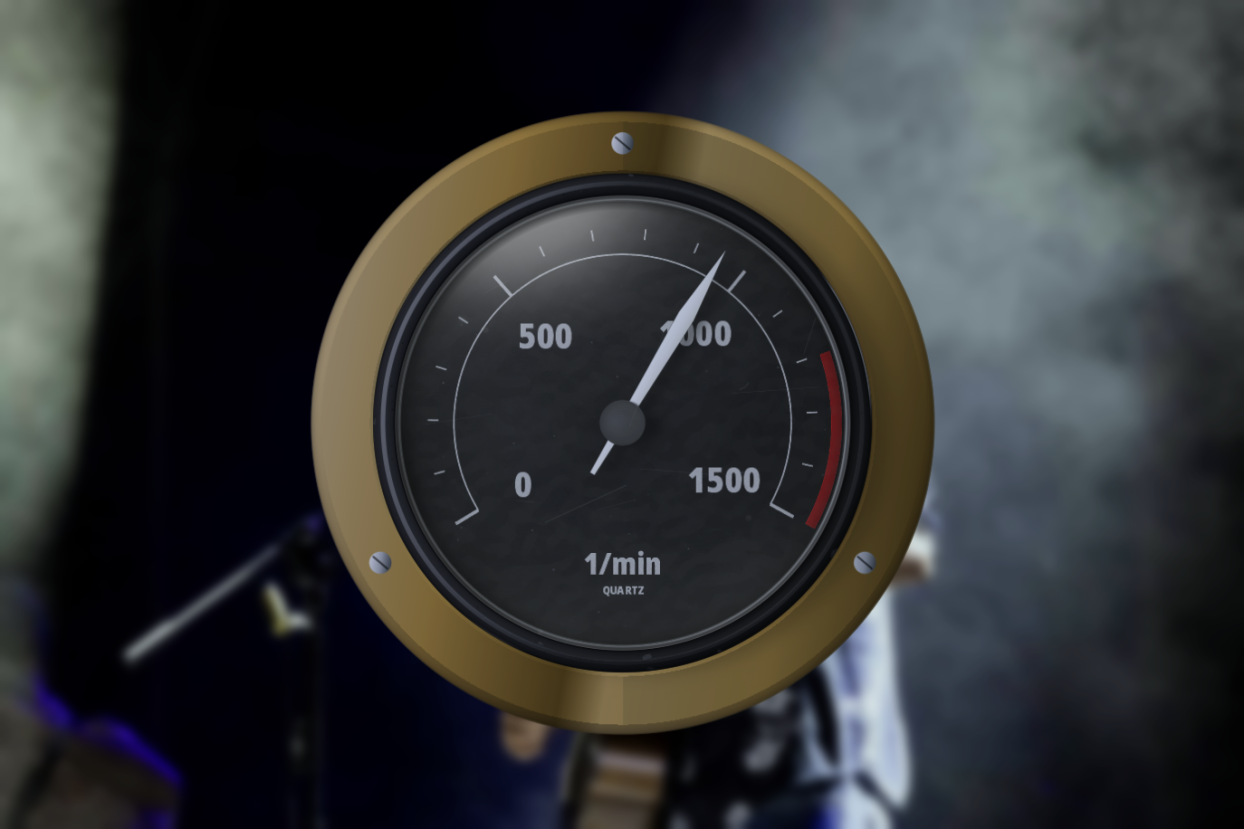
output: 950; rpm
